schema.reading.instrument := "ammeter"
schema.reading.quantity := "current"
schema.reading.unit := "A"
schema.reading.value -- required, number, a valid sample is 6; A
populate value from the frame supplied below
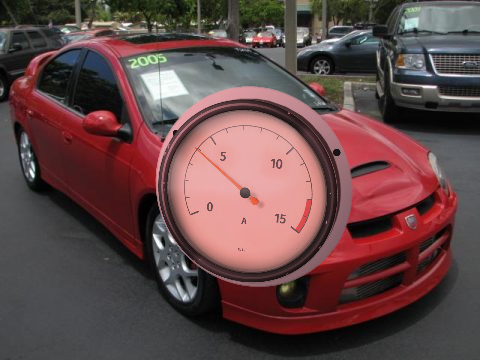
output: 4; A
